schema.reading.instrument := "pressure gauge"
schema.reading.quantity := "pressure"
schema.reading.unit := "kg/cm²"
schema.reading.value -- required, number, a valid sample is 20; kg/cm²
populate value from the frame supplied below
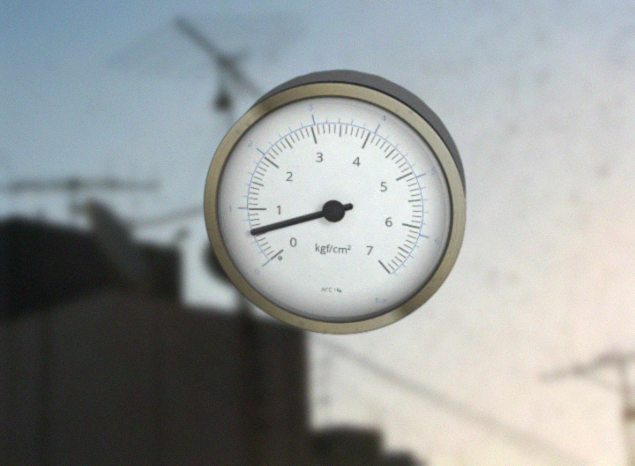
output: 0.6; kg/cm²
